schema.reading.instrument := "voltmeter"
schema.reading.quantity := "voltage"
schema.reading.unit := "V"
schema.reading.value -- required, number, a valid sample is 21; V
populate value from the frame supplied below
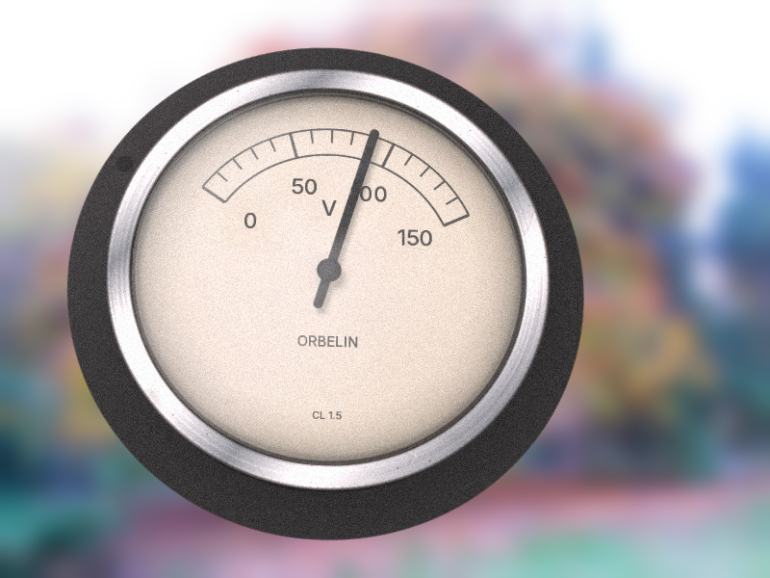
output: 90; V
